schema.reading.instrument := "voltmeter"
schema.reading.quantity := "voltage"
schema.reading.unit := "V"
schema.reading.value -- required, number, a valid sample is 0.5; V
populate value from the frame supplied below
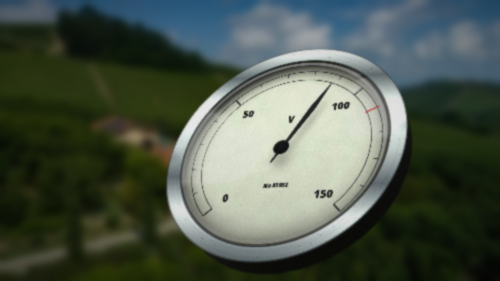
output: 90; V
